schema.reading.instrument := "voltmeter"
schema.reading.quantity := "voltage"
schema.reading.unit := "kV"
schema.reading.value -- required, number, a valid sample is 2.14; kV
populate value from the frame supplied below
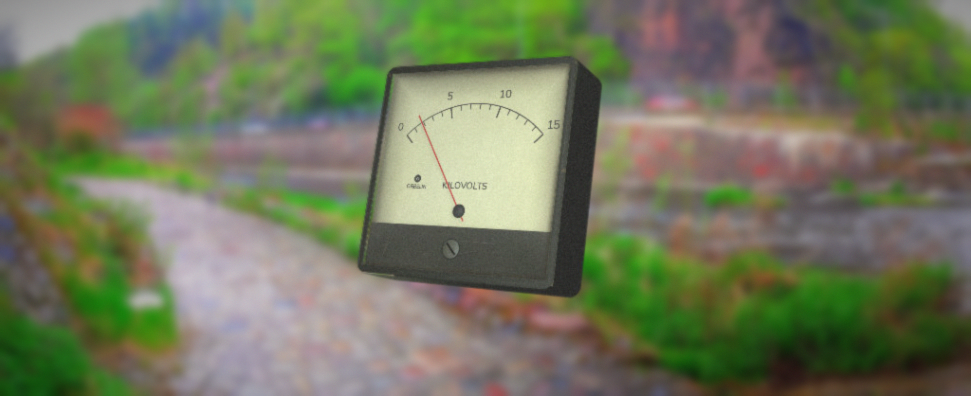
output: 2; kV
